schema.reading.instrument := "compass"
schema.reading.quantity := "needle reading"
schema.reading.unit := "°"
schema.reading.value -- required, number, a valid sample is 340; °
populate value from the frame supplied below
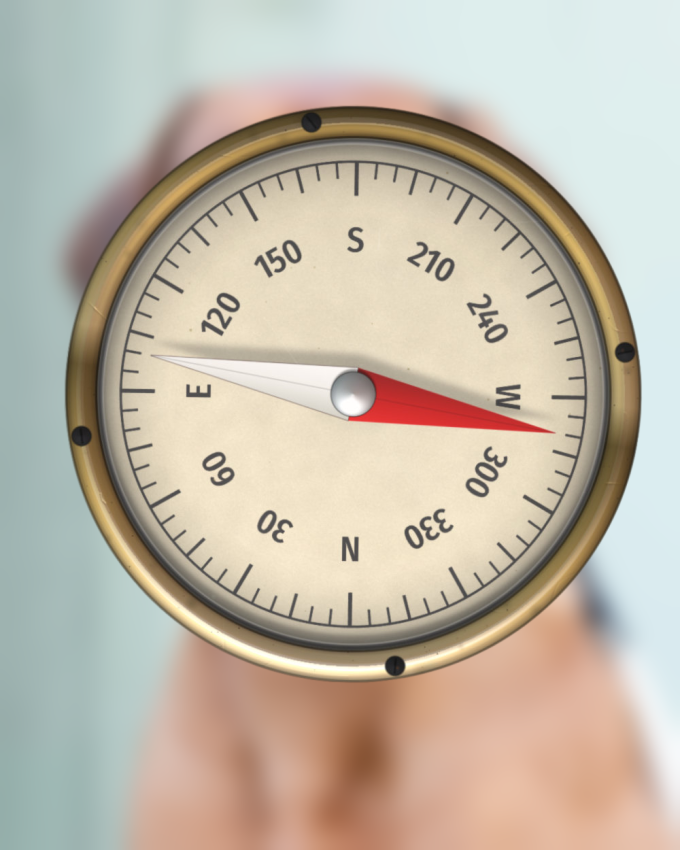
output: 280; °
